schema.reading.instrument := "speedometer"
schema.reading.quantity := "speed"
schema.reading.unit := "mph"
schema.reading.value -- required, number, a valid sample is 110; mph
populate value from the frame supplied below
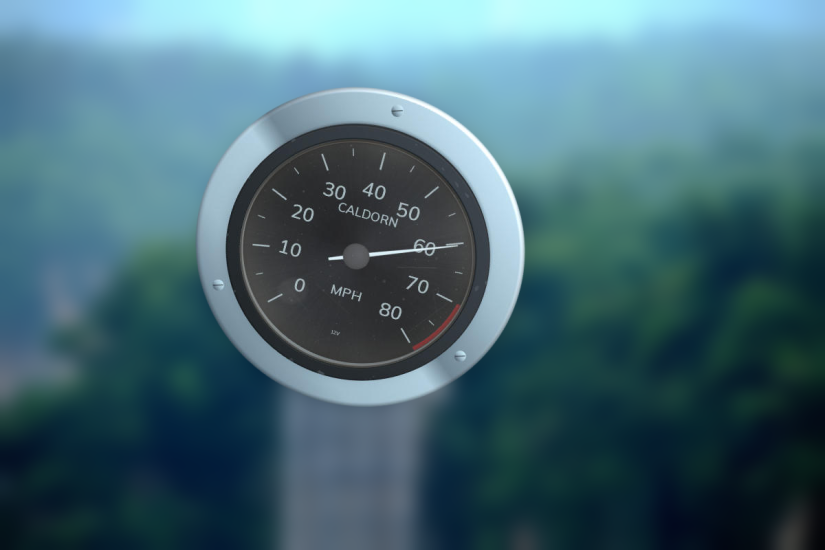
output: 60; mph
